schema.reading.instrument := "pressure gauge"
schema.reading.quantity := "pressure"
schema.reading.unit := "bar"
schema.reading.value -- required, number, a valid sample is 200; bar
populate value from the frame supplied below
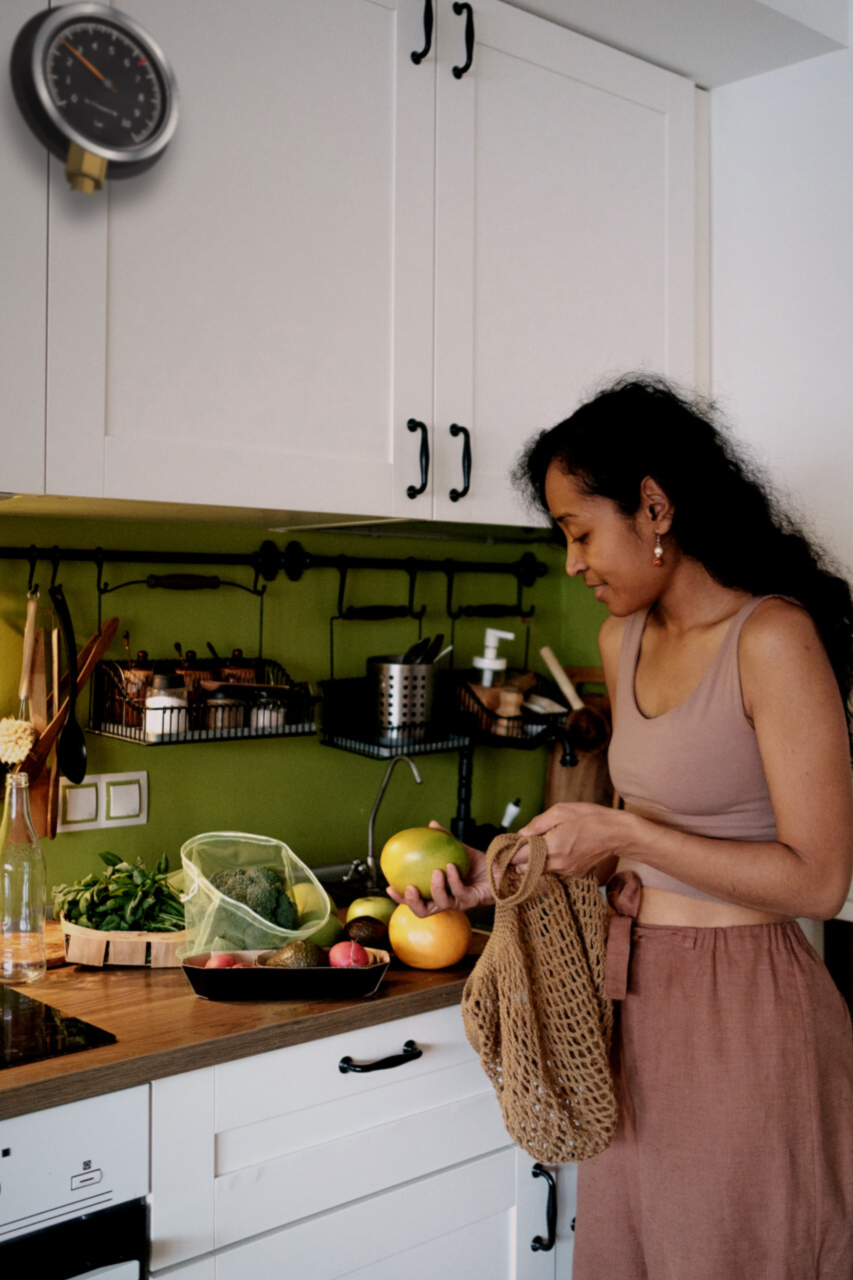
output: 2.5; bar
